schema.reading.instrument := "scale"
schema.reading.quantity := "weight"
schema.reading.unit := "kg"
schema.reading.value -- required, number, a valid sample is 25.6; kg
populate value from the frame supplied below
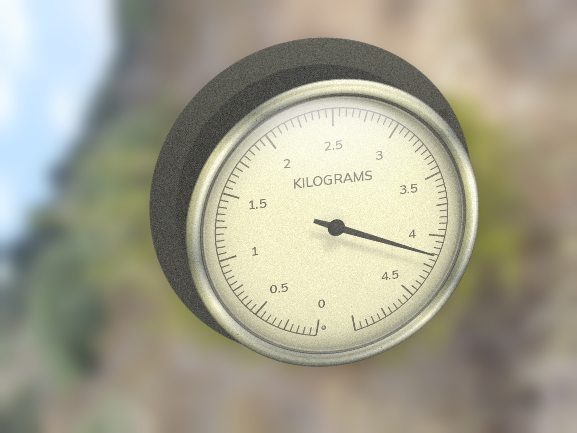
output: 4.15; kg
